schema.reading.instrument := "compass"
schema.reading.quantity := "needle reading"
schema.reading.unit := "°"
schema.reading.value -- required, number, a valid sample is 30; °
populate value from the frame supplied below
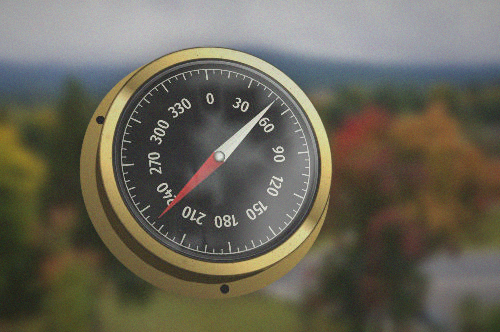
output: 230; °
